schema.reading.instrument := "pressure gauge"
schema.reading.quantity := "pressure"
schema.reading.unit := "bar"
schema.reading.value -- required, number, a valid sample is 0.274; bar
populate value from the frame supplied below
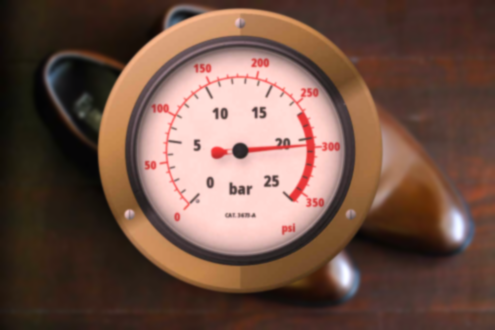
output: 20.5; bar
